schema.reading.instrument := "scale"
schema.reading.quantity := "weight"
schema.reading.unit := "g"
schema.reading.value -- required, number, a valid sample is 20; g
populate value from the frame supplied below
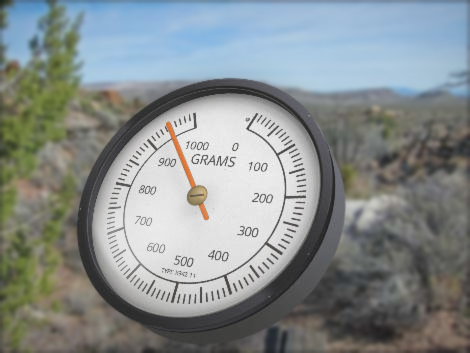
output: 950; g
